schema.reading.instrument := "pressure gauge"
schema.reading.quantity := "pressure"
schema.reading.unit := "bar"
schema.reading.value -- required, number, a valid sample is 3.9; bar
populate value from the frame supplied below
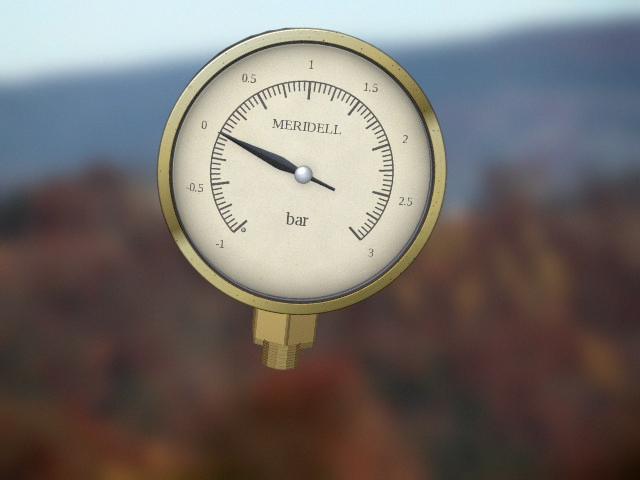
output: 0; bar
